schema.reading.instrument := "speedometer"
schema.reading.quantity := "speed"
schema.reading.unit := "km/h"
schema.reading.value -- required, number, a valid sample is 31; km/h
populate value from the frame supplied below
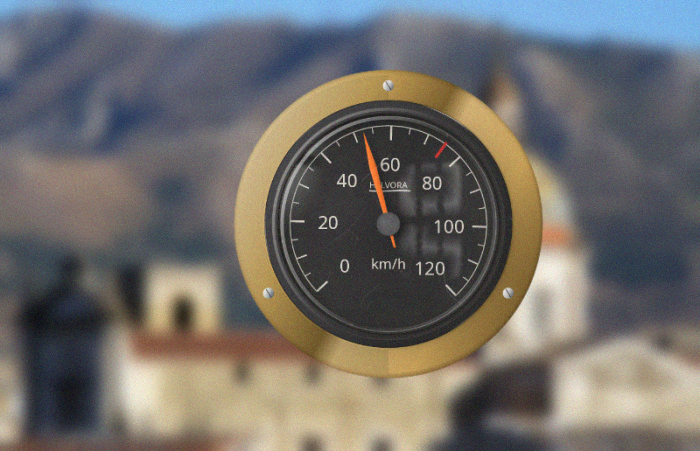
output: 52.5; km/h
